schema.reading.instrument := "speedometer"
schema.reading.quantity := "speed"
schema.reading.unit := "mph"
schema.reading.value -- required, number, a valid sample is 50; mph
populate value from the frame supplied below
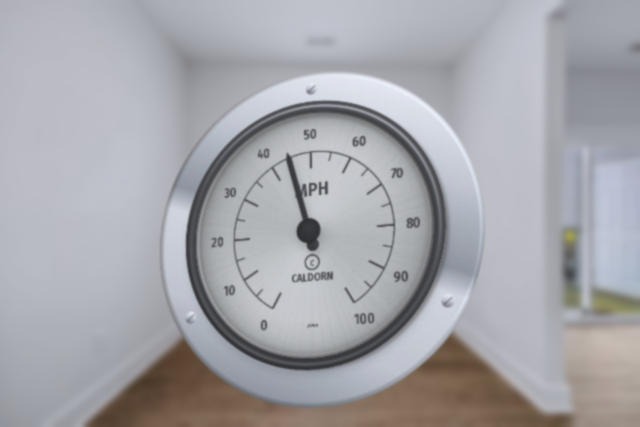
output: 45; mph
